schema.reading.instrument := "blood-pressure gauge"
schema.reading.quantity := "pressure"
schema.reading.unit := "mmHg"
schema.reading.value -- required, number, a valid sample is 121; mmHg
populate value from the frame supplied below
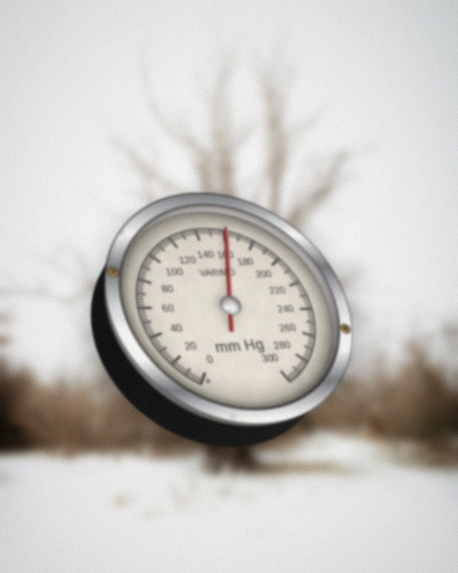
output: 160; mmHg
